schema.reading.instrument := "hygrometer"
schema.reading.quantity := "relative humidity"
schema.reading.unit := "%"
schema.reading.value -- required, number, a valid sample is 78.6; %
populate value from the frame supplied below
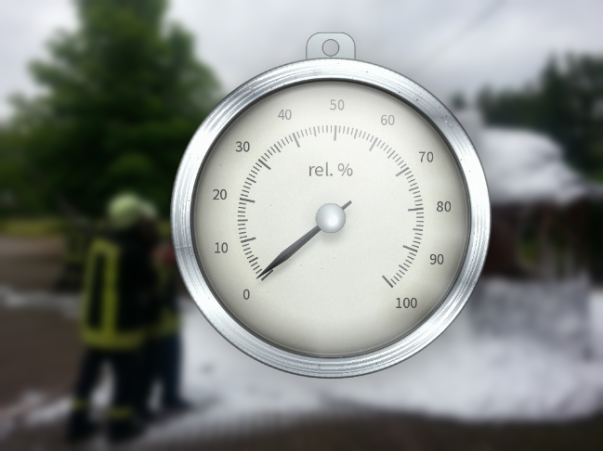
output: 1; %
